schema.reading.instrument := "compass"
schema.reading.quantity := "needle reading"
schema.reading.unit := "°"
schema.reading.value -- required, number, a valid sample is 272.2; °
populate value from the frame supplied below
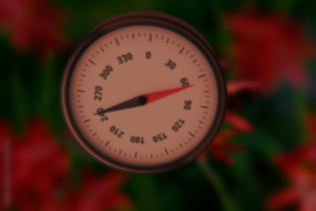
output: 65; °
